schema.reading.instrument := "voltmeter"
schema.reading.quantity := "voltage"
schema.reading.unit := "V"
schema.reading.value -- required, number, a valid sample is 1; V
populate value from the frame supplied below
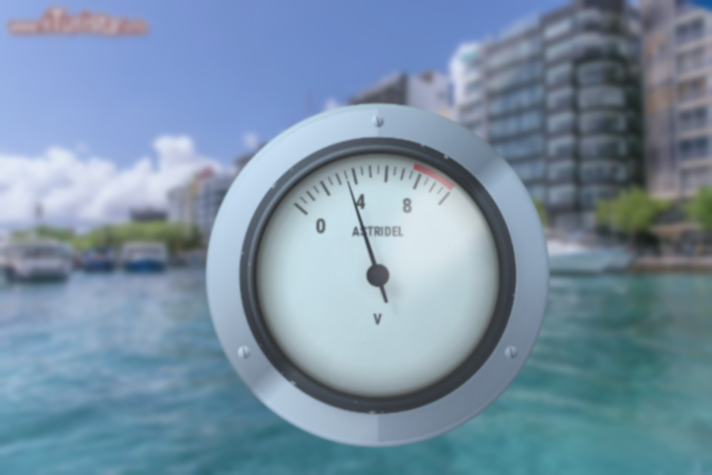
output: 3.5; V
